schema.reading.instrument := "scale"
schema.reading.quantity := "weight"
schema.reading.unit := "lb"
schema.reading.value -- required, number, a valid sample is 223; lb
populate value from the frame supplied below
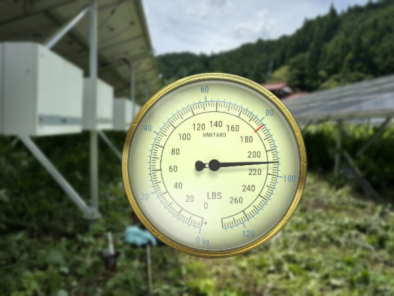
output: 210; lb
